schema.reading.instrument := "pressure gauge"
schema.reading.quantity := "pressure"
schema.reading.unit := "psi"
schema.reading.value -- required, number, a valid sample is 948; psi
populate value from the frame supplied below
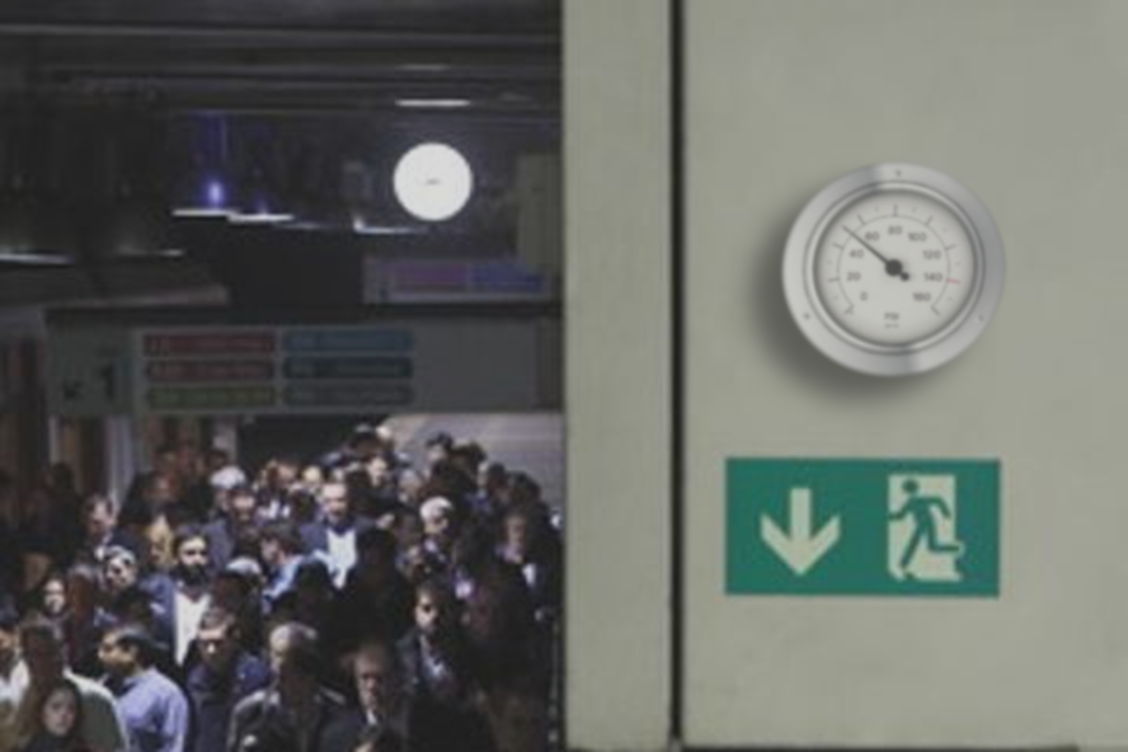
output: 50; psi
